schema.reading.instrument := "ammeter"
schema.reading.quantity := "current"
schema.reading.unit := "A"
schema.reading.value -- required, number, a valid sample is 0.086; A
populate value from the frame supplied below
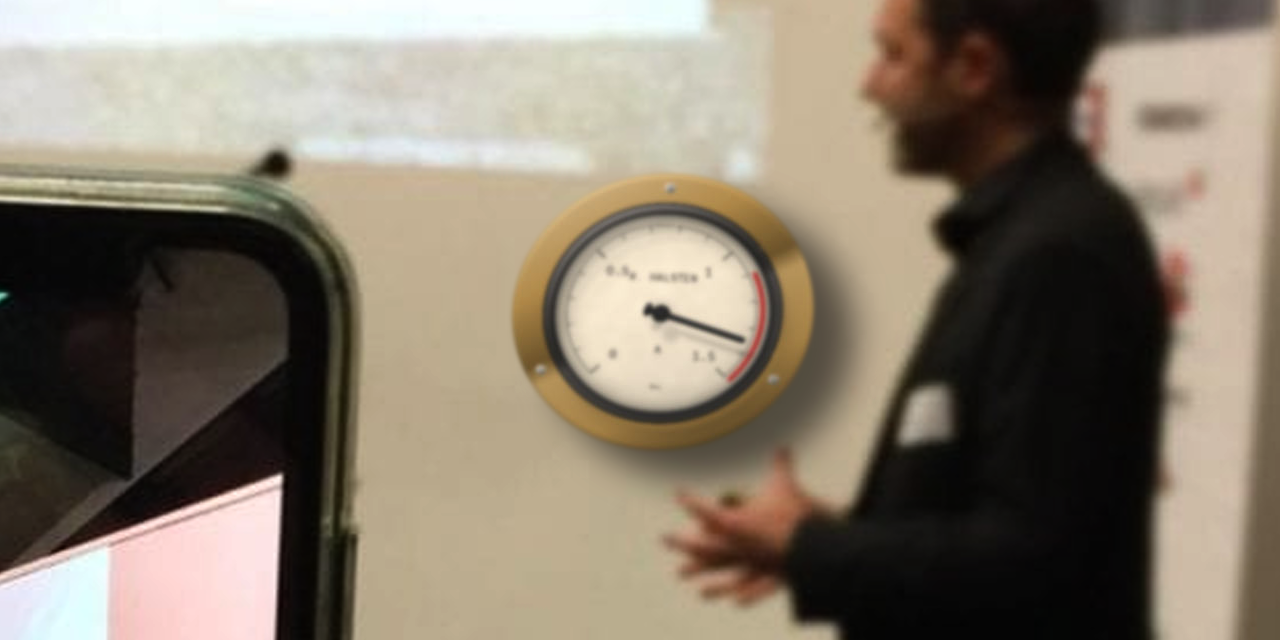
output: 1.35; A
